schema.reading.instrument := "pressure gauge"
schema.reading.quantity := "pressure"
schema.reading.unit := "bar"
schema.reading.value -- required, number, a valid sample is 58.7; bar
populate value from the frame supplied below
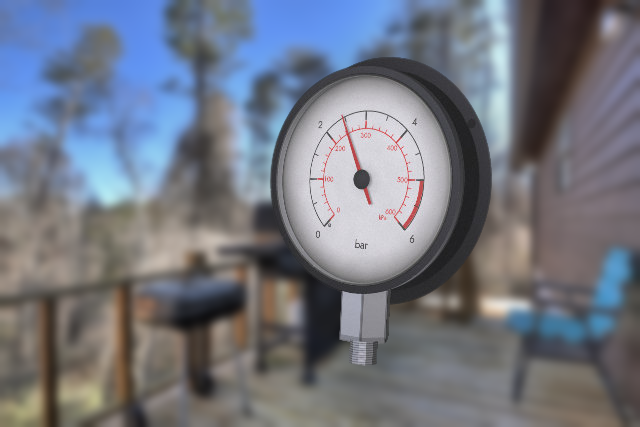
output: 2.5; bar
